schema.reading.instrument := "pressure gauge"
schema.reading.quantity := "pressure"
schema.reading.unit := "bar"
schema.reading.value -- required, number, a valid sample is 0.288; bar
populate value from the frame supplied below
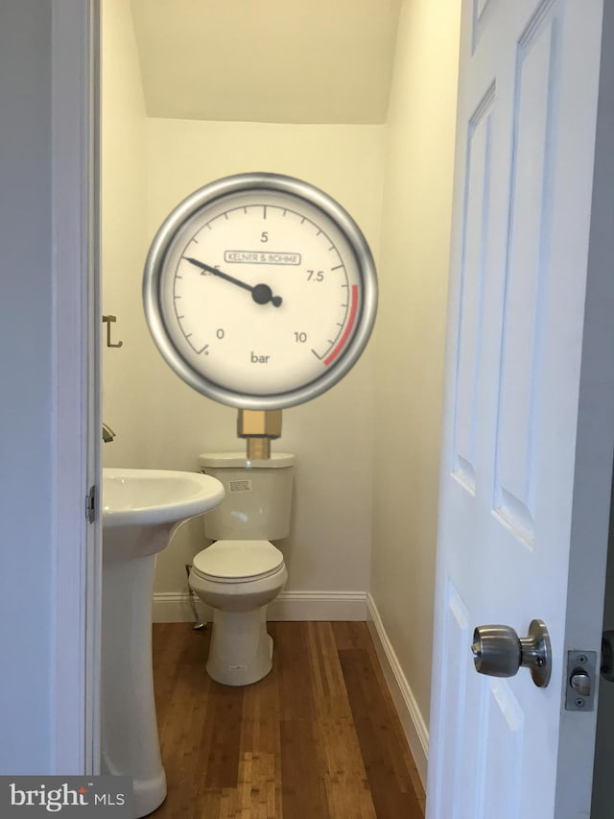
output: 2.5; bar
